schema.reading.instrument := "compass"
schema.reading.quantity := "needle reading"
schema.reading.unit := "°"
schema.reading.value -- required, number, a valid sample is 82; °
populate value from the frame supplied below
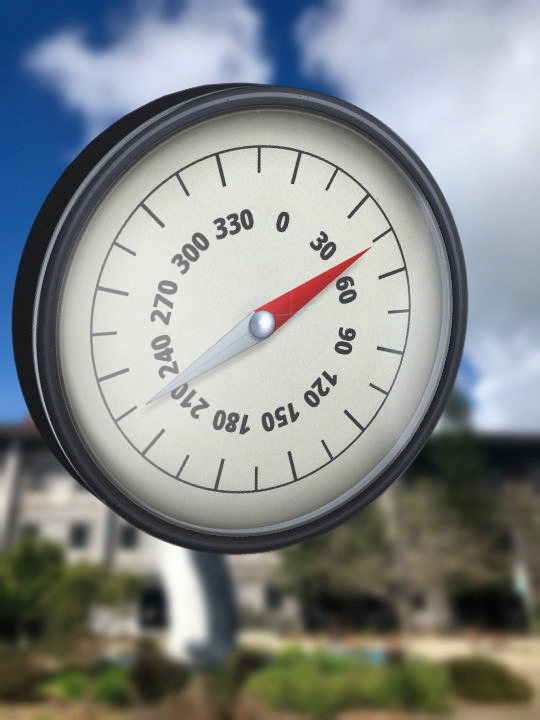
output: 45; °
